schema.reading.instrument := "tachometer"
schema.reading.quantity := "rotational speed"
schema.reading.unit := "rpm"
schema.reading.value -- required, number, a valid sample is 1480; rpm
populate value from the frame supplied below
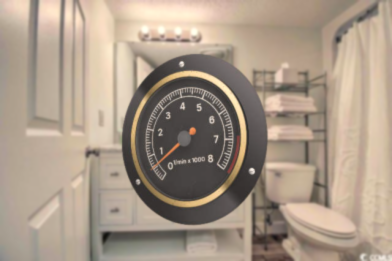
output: 500; rpm
